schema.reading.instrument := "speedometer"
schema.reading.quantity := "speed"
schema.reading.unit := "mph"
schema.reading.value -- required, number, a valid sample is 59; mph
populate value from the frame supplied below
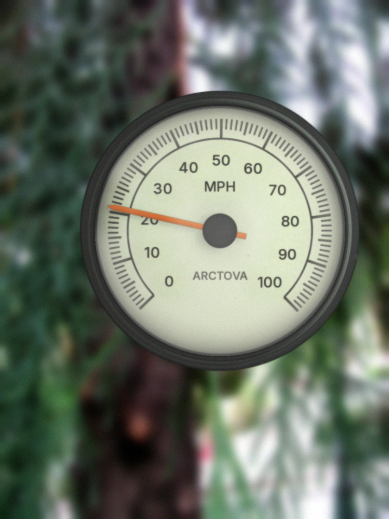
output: 21; mph
